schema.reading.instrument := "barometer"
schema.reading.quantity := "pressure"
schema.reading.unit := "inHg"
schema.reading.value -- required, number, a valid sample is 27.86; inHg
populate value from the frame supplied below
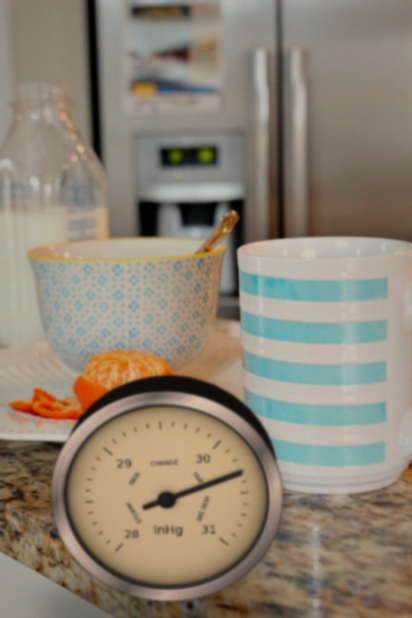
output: 30.3; inHg
